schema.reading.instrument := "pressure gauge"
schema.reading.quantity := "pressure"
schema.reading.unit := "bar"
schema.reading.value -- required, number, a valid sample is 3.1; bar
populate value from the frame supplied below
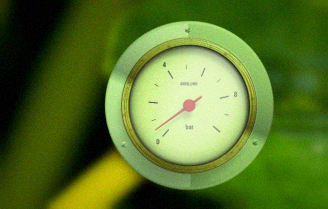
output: 0.5; bar
